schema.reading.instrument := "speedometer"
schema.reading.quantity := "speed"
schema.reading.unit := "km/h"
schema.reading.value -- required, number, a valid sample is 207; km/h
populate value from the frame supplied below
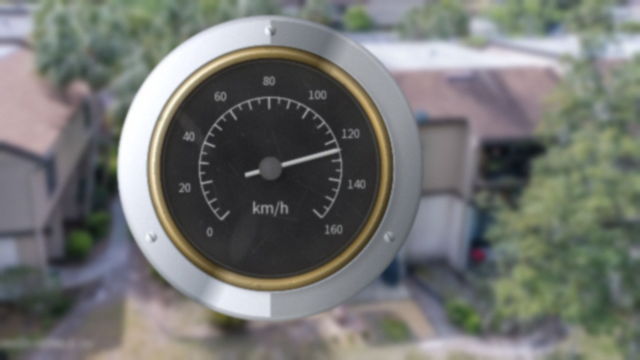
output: 125; km/h
